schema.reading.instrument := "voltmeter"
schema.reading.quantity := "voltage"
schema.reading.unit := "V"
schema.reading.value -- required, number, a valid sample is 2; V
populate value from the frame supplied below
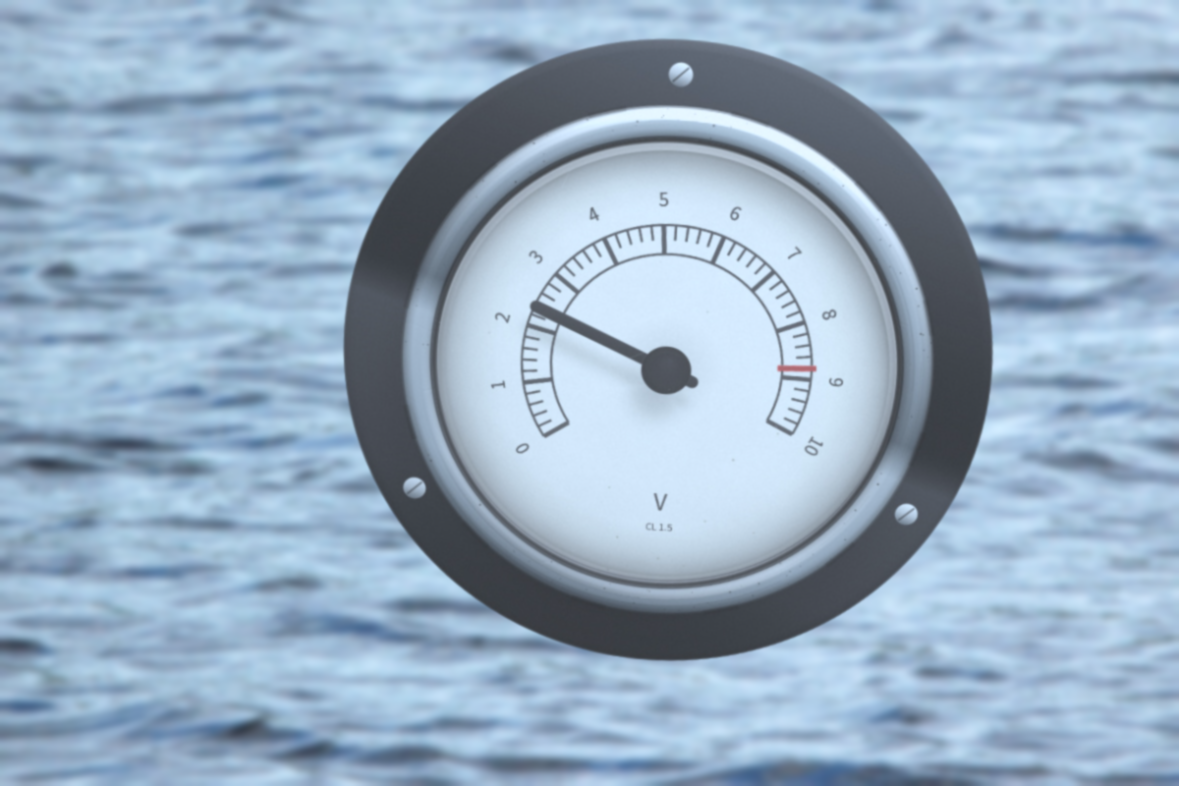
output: 2.4; V
